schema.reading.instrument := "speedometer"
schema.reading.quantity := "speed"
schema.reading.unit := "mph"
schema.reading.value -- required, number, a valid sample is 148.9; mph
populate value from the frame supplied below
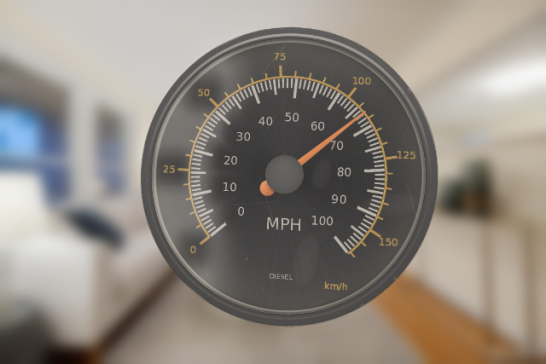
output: 67; mph
